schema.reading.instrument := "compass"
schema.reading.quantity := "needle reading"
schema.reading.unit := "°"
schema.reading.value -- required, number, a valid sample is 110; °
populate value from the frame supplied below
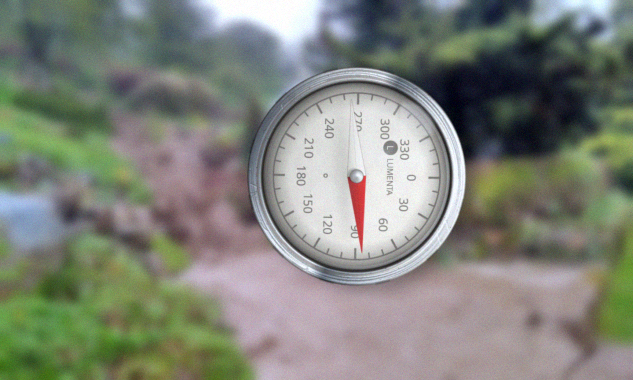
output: 85; °
